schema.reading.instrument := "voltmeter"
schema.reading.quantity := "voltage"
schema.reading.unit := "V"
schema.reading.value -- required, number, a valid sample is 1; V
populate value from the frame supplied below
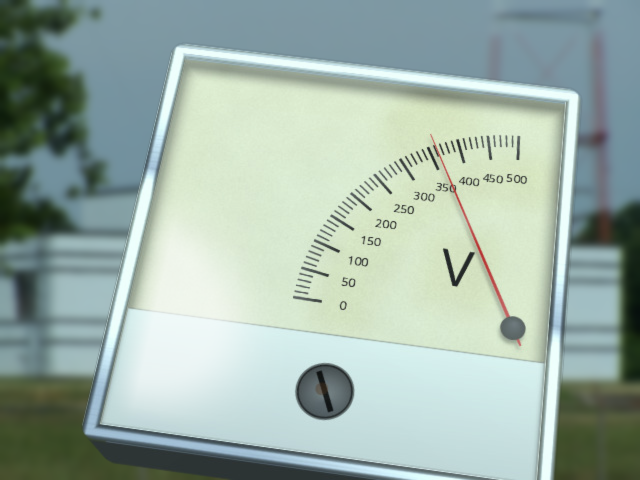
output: 360; V
